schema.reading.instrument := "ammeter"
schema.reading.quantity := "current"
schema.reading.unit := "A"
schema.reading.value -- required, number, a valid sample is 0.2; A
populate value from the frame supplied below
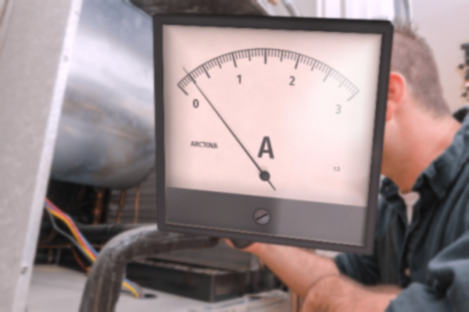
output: 0.25; A
